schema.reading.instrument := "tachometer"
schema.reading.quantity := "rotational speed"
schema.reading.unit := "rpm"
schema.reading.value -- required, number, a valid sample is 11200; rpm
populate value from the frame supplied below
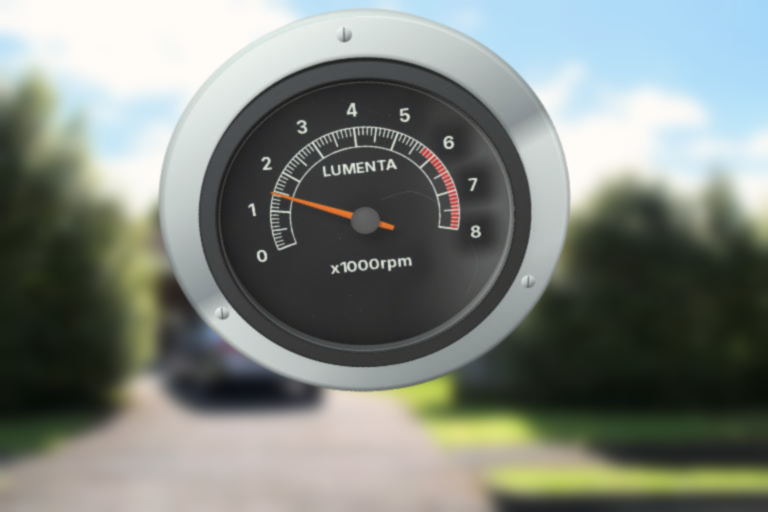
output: 1500; rpm
